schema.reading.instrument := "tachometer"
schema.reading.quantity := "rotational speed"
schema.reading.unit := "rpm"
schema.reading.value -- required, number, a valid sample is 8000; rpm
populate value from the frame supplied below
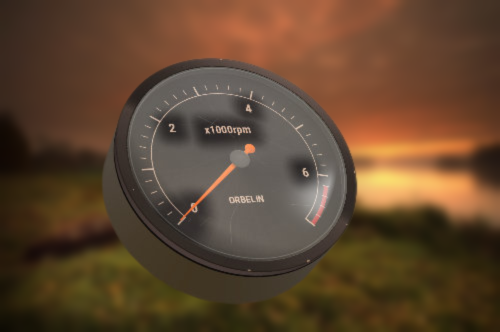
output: 0; rpm
